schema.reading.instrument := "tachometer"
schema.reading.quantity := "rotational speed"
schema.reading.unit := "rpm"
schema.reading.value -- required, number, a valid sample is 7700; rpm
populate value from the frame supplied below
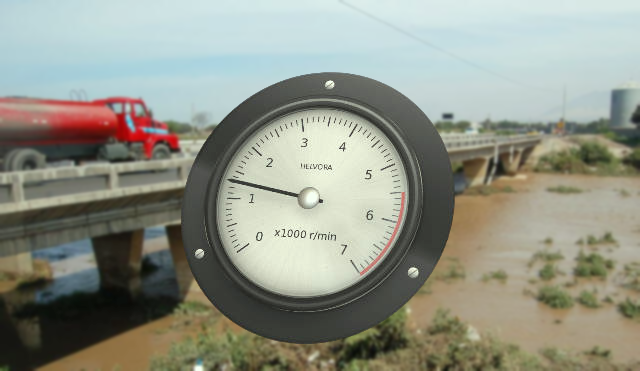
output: 1300; rpm
